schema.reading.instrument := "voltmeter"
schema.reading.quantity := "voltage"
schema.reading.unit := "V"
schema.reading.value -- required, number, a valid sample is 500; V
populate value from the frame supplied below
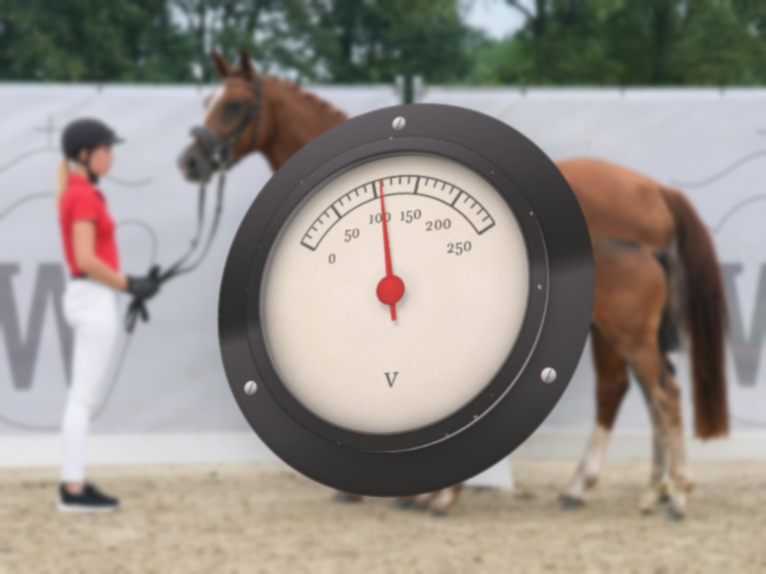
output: 110; V
